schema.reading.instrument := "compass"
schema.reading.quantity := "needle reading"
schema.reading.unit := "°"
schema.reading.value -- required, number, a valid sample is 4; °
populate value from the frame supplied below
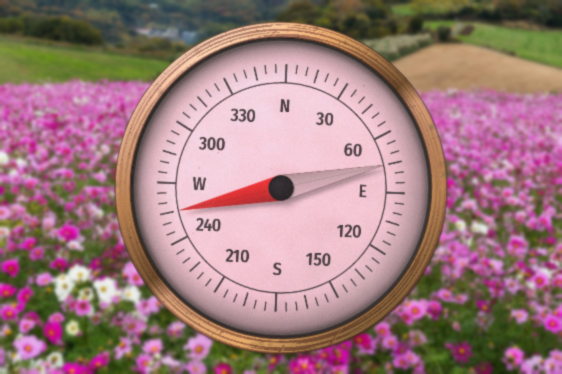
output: 255; °
